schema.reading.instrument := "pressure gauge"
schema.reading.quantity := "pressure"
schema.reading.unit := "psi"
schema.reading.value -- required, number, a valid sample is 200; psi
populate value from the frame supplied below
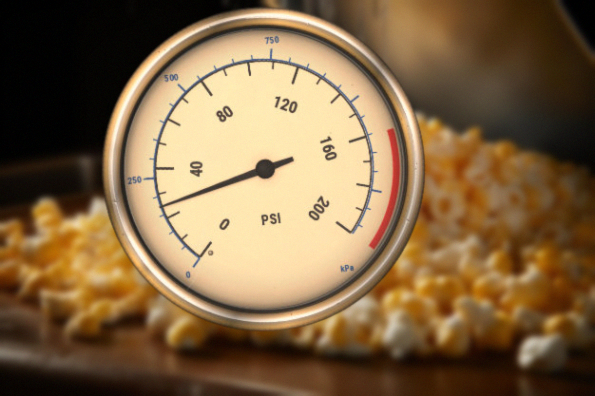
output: 25; psi
